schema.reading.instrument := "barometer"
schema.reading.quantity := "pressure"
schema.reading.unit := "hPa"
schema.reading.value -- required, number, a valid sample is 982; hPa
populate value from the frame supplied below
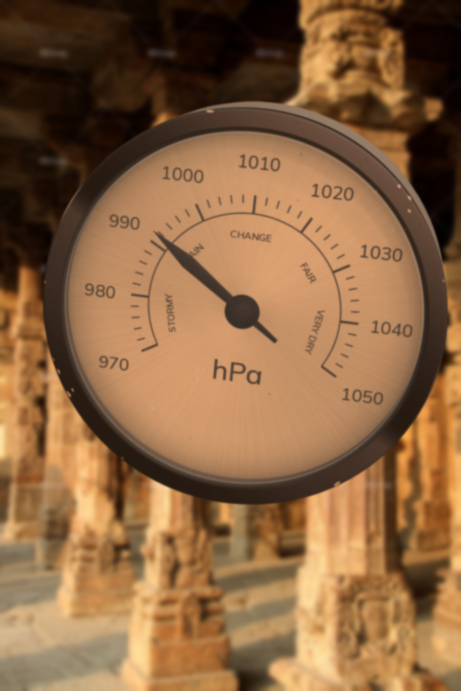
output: 992; hPa
